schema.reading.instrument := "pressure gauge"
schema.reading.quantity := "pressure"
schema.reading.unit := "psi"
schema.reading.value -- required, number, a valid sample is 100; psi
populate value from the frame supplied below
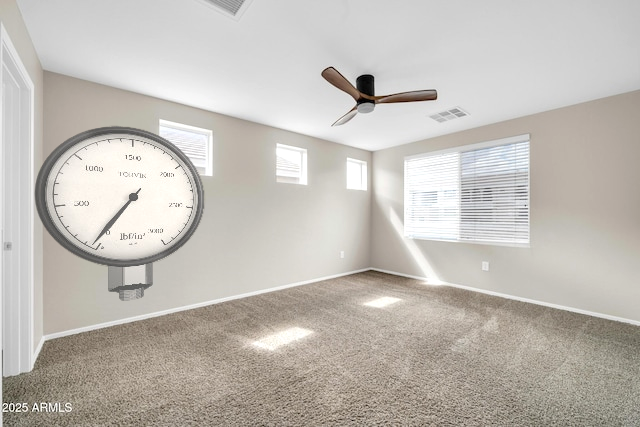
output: 50; psi
